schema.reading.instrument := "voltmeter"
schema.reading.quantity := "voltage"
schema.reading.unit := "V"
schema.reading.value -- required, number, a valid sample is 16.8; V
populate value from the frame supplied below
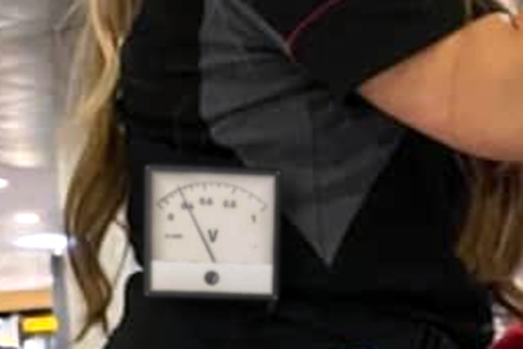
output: 0.4; V
